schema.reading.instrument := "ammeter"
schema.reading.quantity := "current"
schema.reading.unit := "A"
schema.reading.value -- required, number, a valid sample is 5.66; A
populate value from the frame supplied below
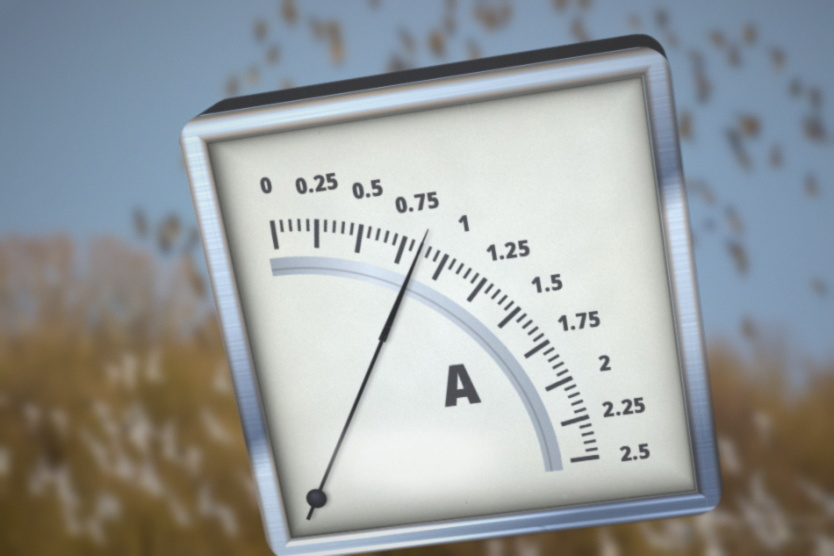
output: 0.85; A
